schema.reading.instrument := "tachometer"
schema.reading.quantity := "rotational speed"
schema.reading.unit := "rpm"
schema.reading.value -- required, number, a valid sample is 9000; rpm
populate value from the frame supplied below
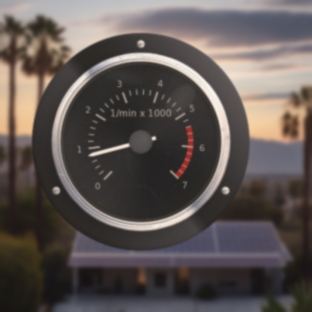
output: 800; rpm
